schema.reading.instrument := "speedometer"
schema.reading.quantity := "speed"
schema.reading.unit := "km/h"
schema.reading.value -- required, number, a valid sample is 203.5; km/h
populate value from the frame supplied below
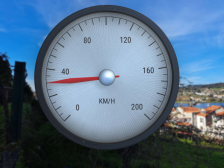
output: 30; km/h
